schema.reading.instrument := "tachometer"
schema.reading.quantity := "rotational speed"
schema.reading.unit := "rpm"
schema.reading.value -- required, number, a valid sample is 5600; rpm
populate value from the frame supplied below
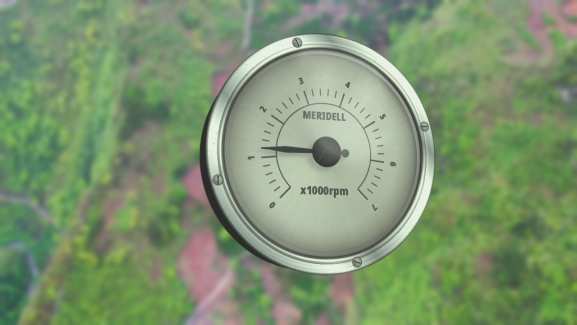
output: 1200; rpm
